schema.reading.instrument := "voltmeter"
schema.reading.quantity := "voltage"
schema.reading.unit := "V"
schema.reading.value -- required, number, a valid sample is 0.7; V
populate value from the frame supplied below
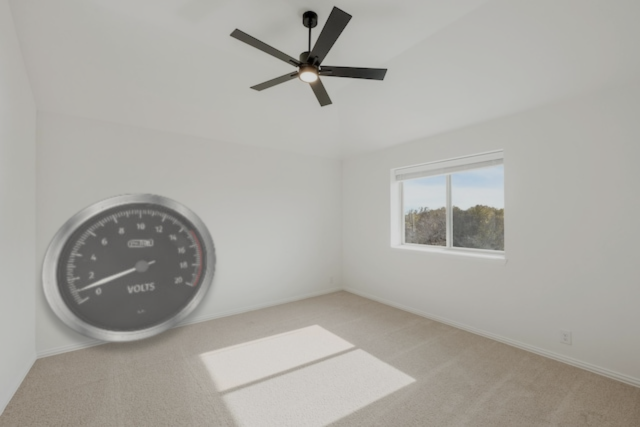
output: 1; V
